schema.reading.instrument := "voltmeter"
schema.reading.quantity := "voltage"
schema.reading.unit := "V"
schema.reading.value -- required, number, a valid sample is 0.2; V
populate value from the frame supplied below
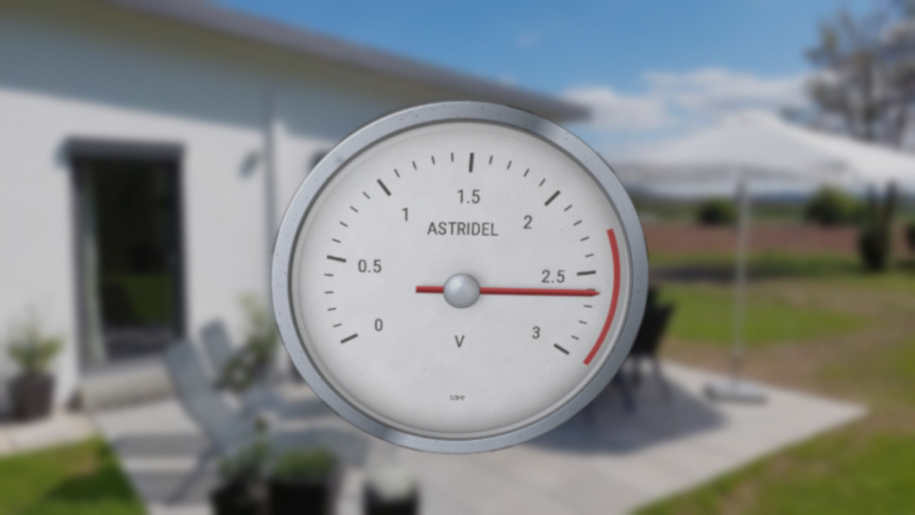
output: 2.6; V
